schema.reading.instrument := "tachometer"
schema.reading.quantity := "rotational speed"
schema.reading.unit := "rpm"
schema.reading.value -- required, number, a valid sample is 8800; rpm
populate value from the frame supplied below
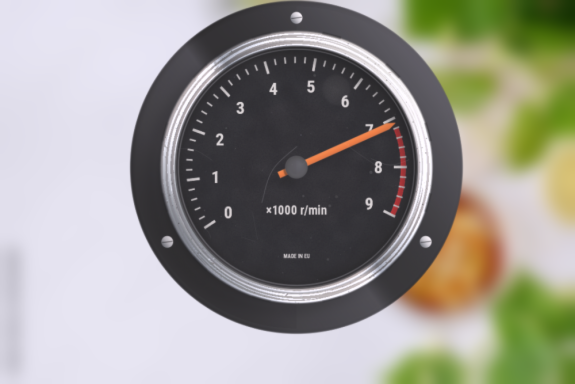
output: 7100; rpm
